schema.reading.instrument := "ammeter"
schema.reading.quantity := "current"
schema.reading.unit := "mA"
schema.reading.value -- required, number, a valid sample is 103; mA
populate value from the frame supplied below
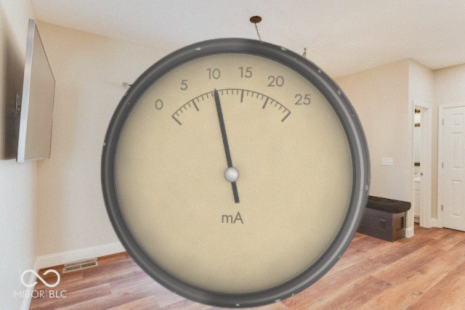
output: 10; mA
